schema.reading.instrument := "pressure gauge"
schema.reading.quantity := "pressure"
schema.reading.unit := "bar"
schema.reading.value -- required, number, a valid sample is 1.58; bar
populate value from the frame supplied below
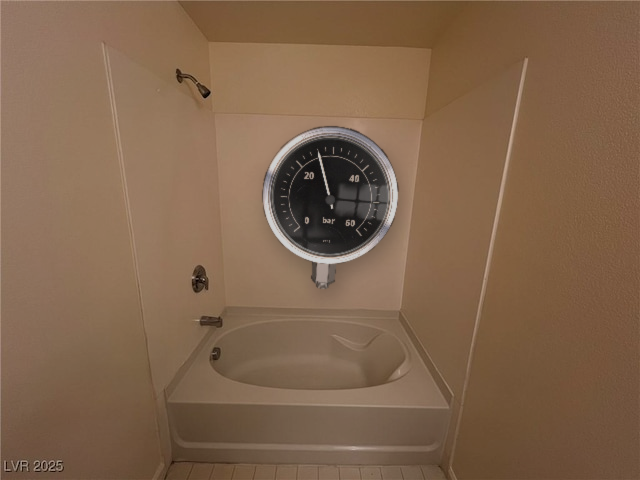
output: 26; bar
